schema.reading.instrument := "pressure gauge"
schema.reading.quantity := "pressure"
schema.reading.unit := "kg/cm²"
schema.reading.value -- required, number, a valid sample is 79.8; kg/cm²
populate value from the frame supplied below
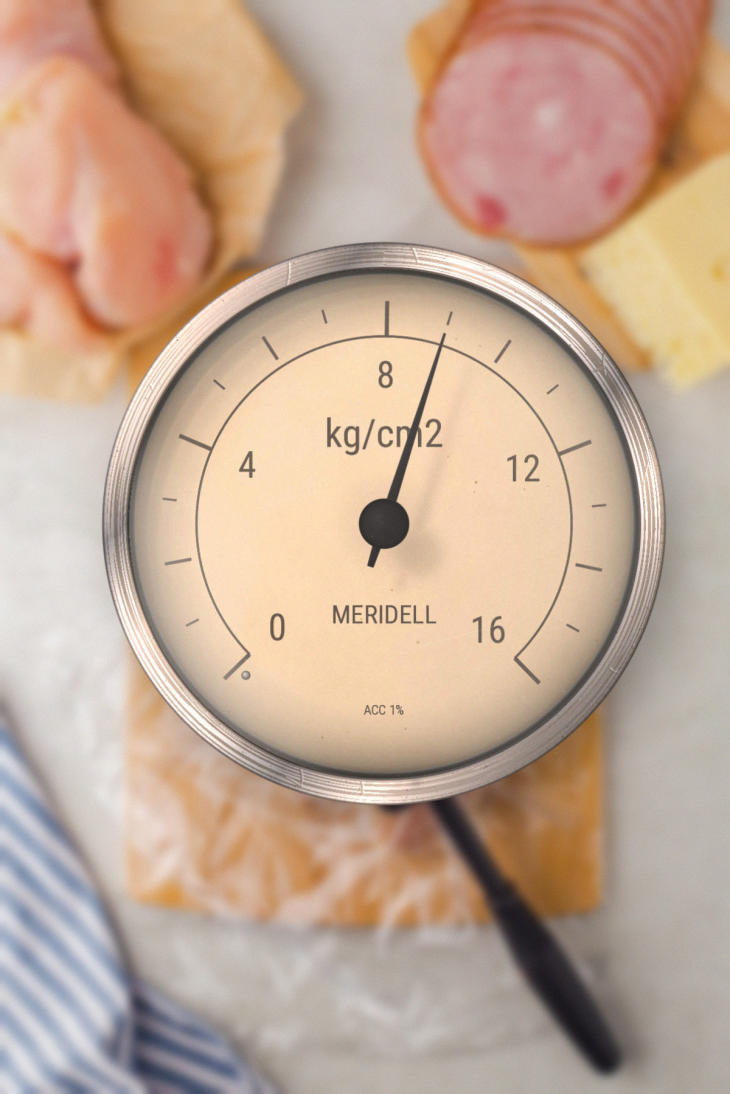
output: 9; kg/cm²
